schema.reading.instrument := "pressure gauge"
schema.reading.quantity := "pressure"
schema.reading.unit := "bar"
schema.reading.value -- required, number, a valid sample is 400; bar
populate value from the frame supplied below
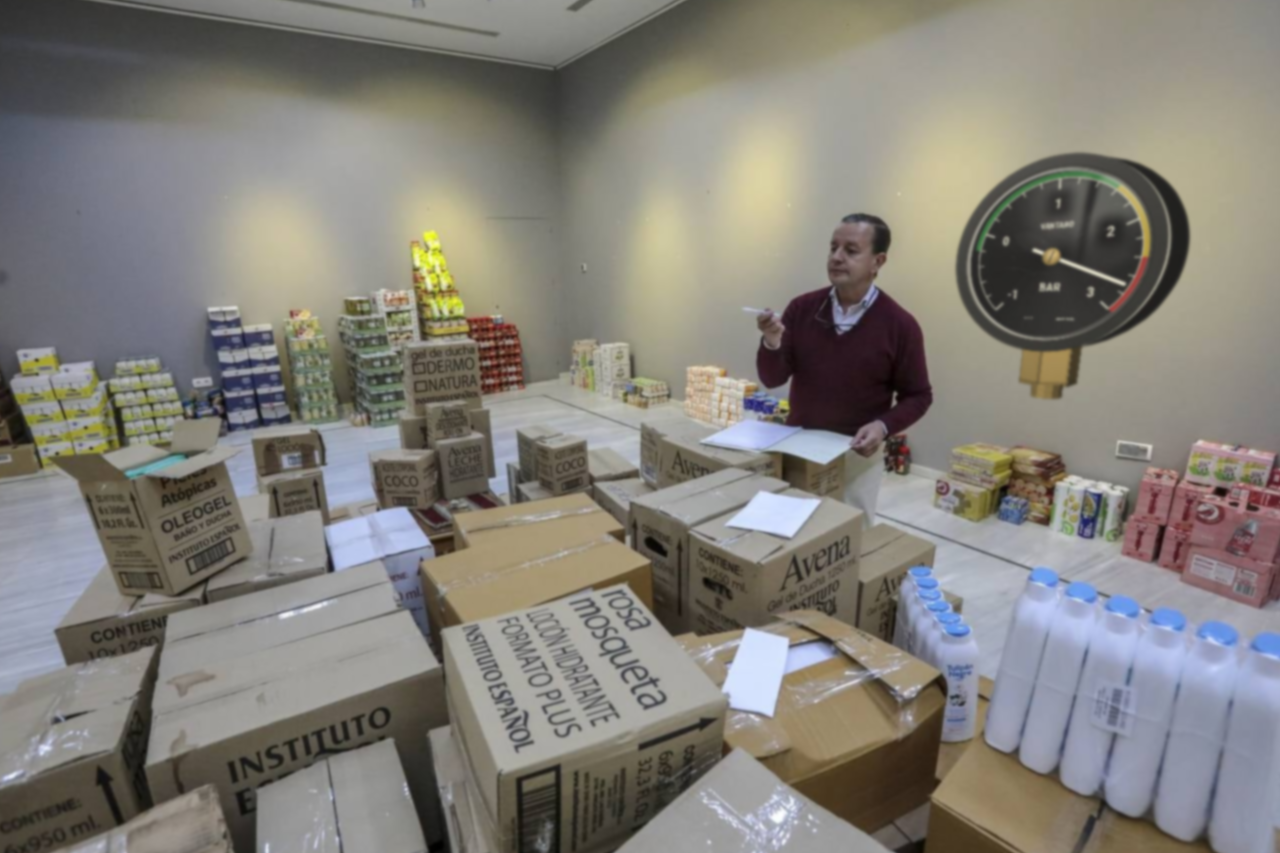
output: 2.7; bar
